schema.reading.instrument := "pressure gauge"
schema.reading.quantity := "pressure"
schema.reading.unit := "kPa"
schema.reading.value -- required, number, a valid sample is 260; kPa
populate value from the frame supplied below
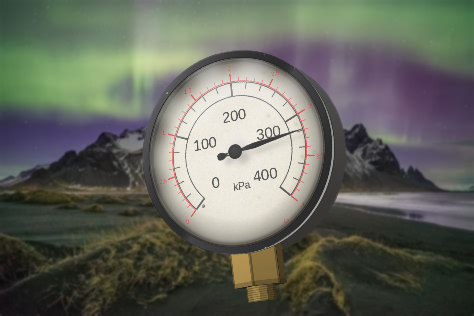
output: 320; kPa
